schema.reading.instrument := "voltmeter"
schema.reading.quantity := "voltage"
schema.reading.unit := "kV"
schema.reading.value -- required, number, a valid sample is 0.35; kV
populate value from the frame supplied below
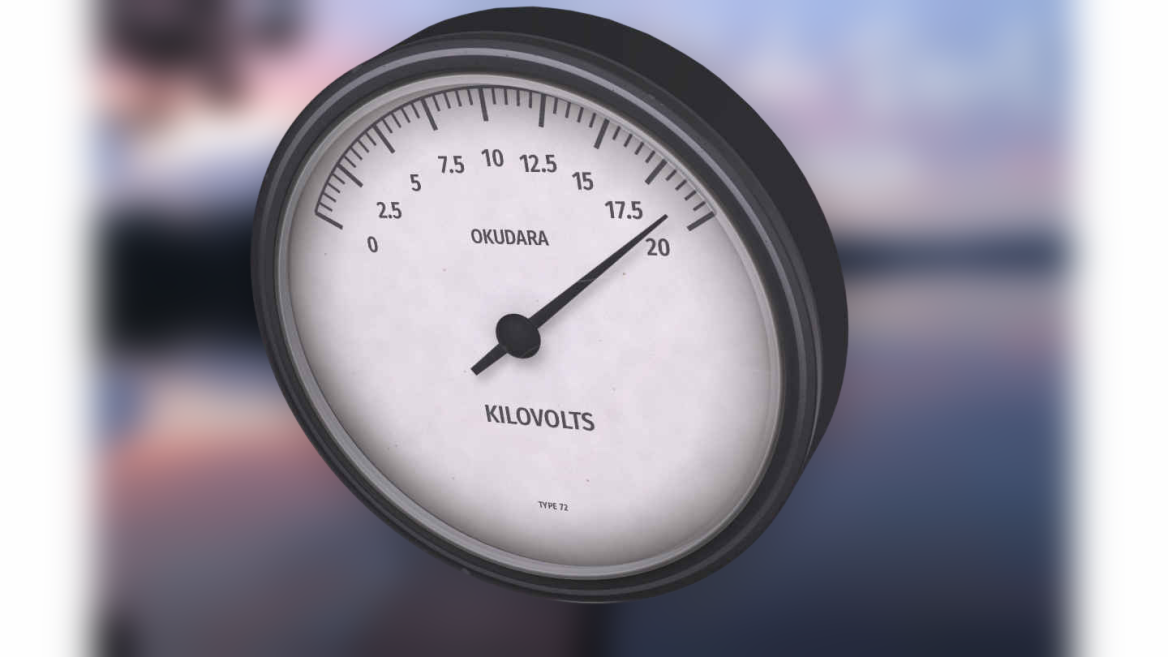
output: 19; kV
